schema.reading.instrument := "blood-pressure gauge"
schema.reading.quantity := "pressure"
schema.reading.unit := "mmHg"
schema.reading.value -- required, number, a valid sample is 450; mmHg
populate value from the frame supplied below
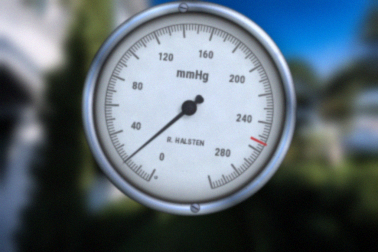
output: 20; mmHg
